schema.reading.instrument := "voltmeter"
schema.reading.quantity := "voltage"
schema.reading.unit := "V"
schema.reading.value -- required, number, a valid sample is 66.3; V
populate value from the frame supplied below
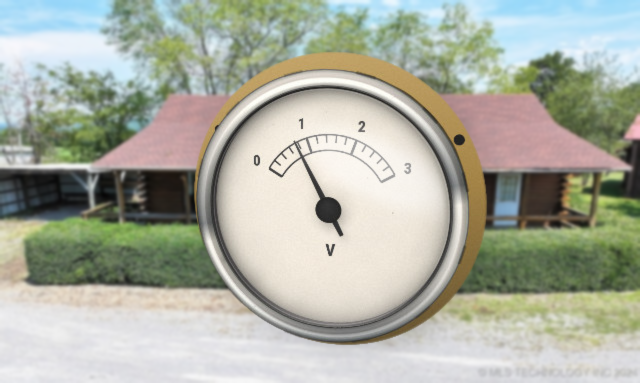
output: 0.8; V
